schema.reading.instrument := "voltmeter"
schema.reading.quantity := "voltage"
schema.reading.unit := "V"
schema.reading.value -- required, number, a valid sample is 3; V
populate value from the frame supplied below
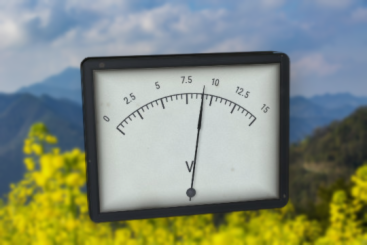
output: 9; V
